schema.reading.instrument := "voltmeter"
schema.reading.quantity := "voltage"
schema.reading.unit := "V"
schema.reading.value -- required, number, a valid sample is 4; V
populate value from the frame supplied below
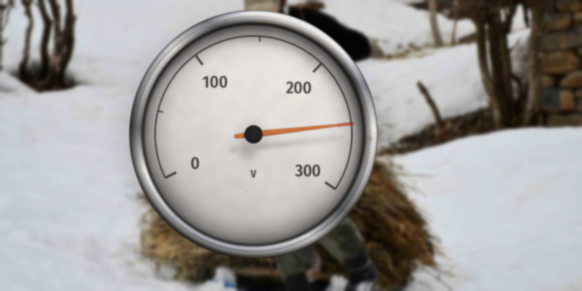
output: 250; V
